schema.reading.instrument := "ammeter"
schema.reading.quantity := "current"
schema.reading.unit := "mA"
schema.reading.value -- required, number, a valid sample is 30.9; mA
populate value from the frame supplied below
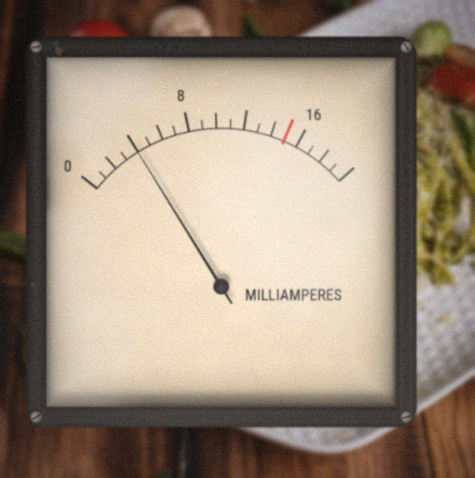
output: 4; mA
